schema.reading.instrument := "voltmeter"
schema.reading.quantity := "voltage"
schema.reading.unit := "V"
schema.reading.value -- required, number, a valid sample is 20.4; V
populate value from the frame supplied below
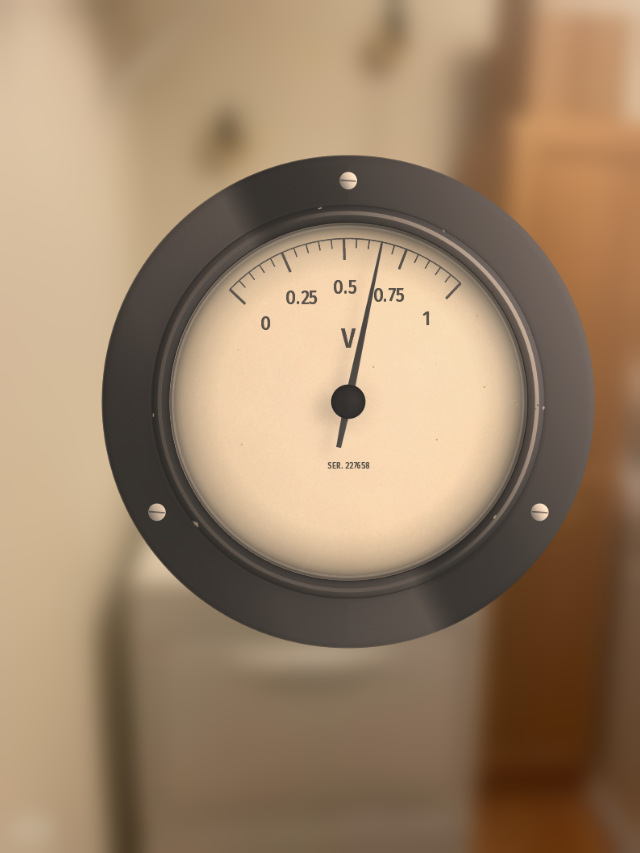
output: 0.65; V
